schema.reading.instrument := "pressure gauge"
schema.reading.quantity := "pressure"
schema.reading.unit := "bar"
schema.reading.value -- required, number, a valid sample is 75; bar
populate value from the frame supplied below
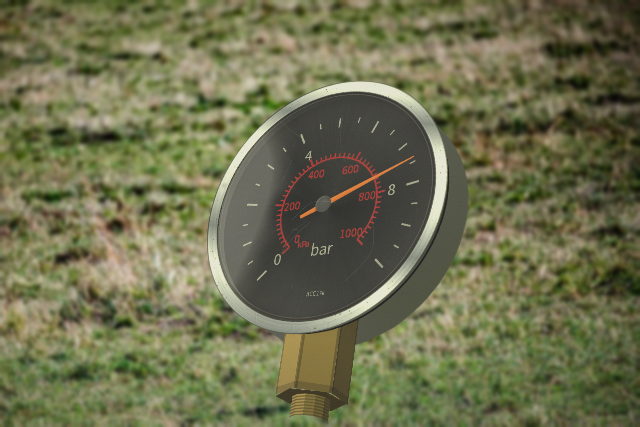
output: 7.5; bar
